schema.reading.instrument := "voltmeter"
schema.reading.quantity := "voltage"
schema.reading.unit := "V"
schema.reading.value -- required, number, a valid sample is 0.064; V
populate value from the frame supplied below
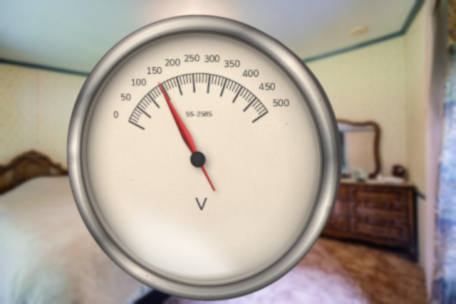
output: 150; V
